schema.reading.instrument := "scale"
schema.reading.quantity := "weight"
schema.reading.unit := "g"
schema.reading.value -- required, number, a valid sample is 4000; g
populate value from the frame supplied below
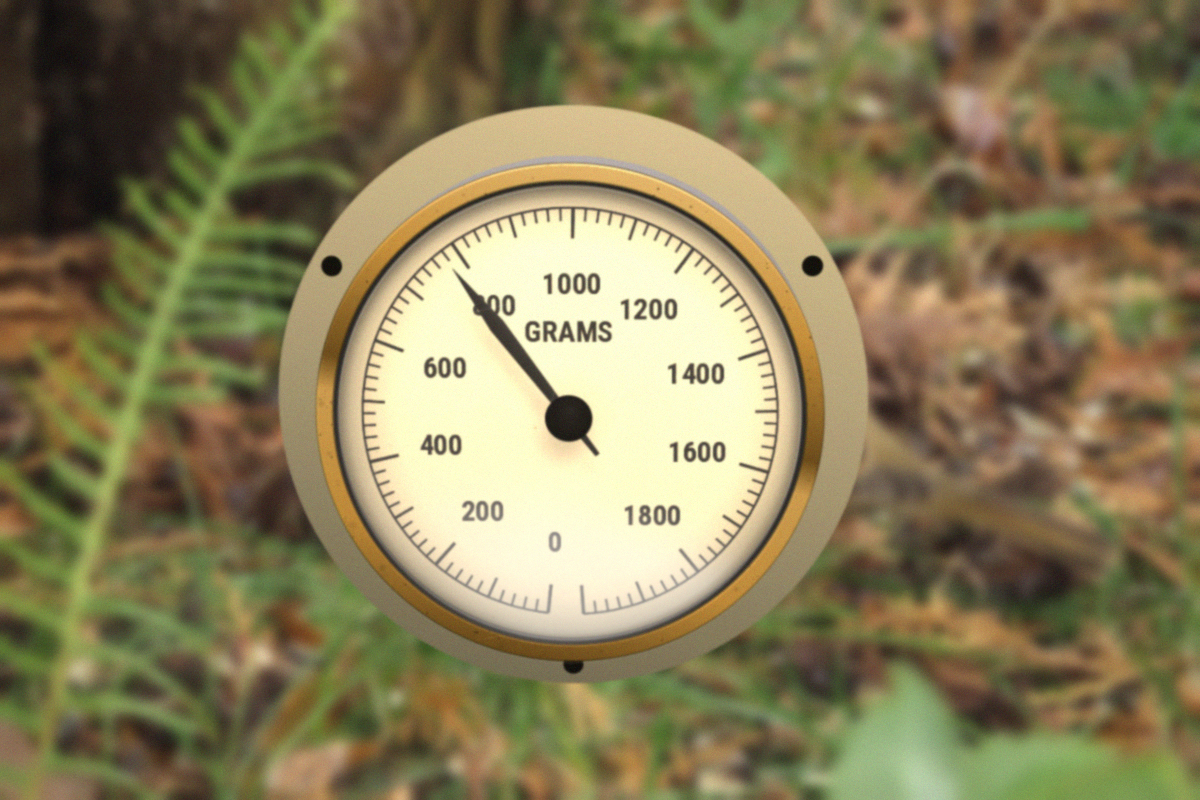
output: 780; g
